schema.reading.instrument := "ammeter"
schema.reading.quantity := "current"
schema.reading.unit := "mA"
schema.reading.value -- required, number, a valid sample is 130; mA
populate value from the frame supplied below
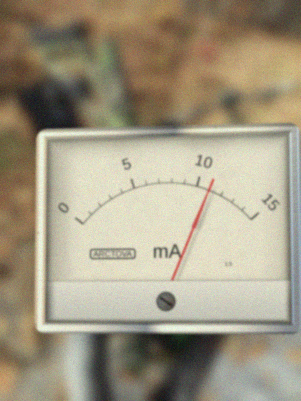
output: 11; mA
